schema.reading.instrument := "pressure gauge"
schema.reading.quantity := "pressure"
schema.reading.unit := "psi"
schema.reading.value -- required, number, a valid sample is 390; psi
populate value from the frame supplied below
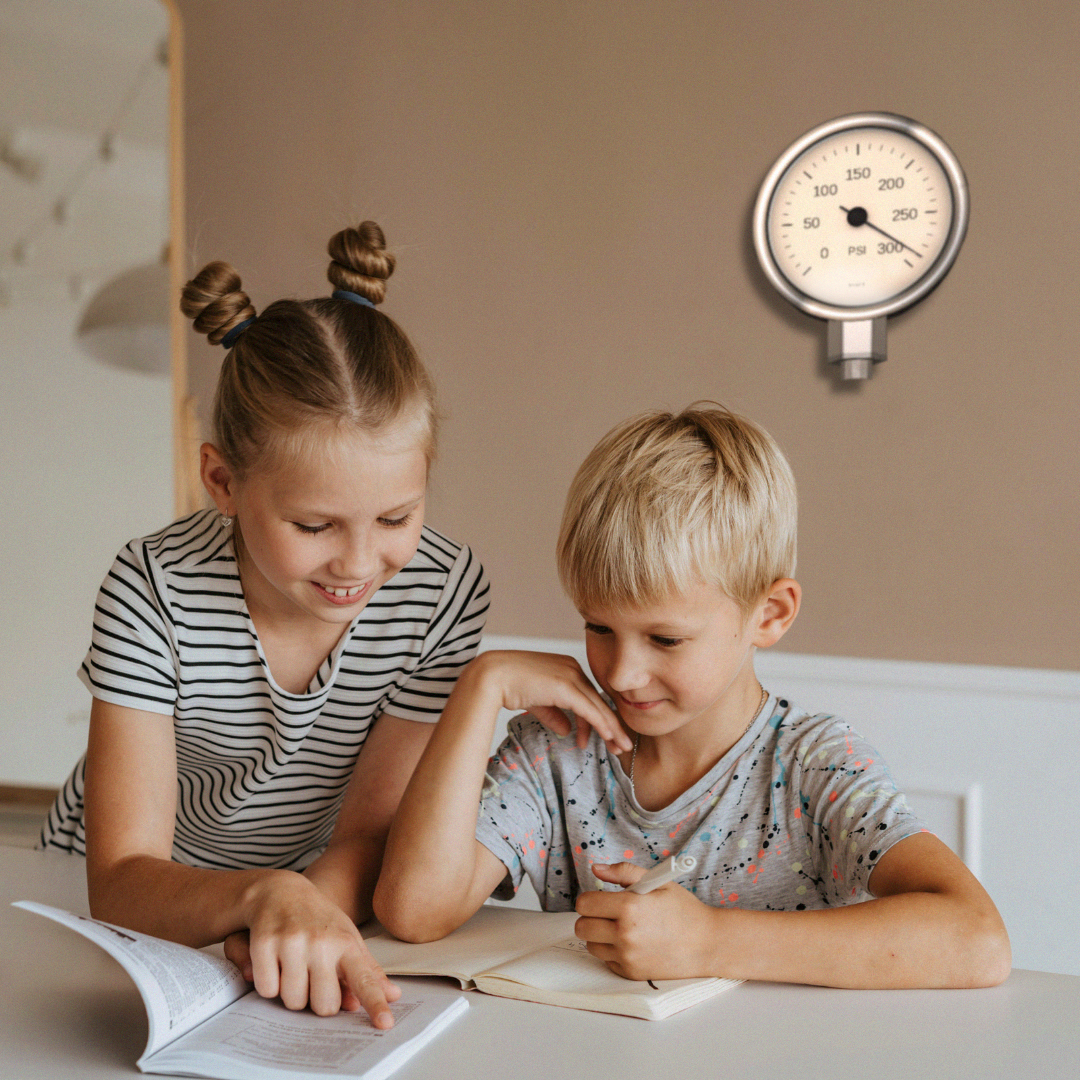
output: 290; psi
